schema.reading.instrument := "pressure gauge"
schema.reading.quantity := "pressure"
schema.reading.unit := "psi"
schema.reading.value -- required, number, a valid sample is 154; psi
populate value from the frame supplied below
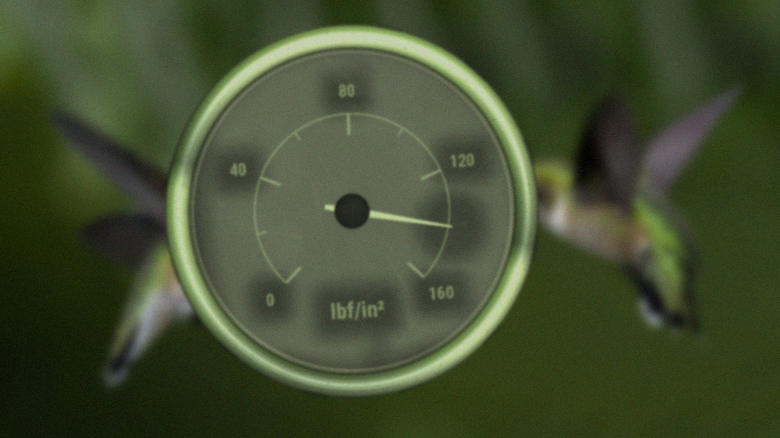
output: 140; psi
